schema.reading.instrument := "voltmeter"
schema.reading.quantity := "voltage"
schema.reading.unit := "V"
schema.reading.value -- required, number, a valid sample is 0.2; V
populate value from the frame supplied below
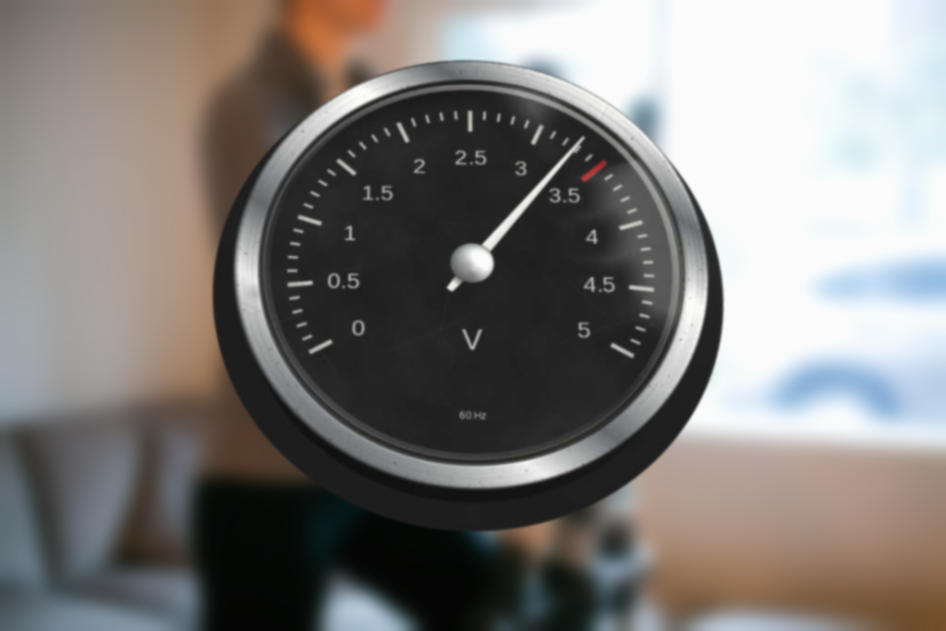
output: 3.3; V
